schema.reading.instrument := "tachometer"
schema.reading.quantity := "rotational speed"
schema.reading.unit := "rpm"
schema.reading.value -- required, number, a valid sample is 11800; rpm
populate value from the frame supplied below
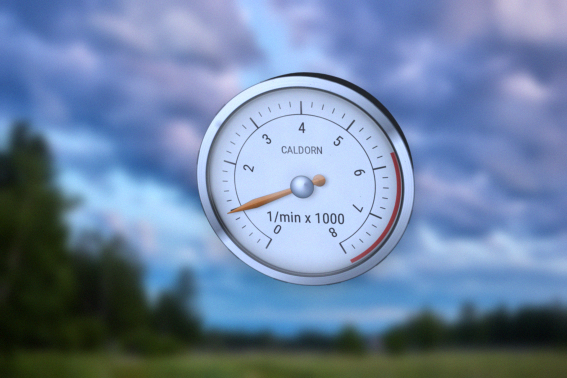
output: 1000; rpm
